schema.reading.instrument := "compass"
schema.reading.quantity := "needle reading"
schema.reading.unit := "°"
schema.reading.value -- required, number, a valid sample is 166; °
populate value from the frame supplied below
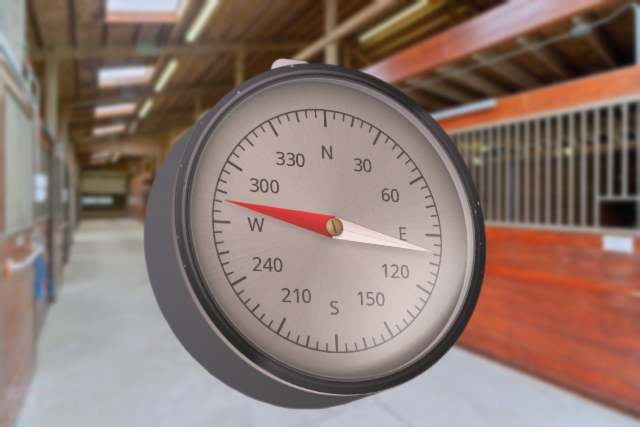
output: 280; °
